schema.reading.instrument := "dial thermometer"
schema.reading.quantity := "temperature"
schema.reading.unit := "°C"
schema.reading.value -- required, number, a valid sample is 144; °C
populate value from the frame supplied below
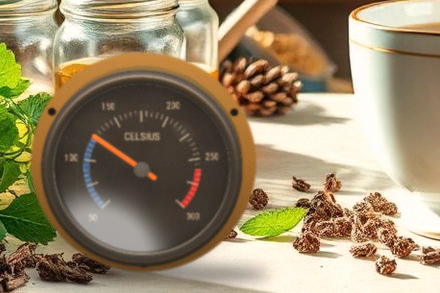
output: 125; °C
